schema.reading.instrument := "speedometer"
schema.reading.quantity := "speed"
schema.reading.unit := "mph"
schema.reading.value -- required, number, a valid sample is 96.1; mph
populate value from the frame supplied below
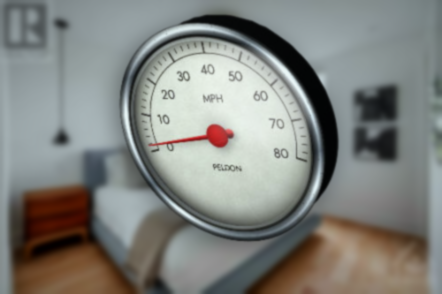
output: 2; mph
